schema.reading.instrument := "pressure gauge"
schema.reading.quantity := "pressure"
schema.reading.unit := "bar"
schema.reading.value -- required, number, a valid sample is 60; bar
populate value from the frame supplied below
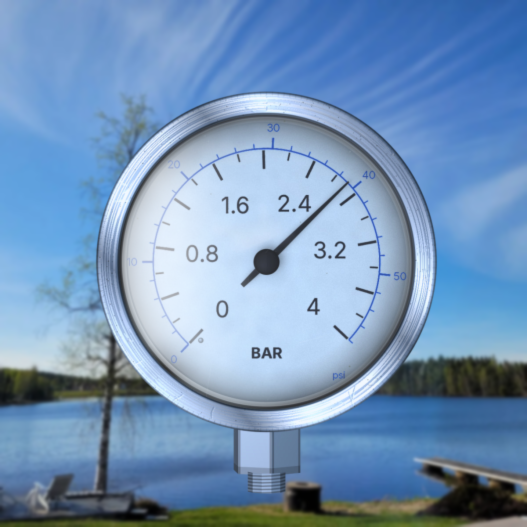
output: 2.7; bar
